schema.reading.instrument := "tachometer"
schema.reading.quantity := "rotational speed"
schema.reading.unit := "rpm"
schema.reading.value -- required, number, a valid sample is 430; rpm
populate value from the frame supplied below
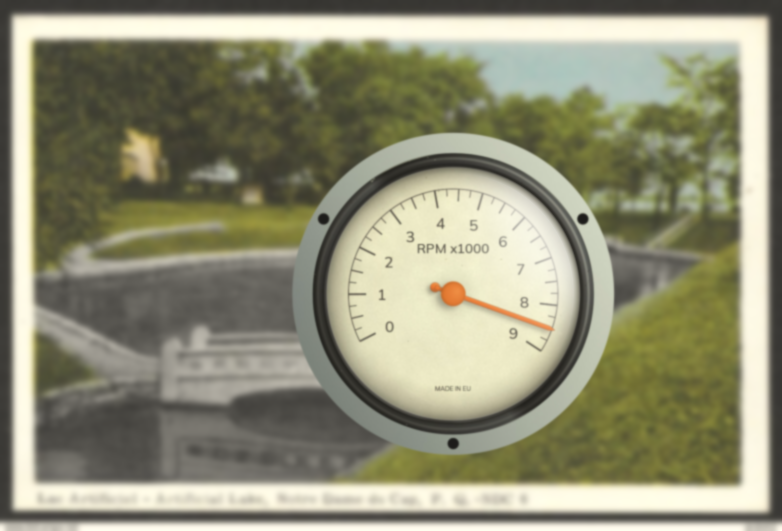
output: 8500; rpm
